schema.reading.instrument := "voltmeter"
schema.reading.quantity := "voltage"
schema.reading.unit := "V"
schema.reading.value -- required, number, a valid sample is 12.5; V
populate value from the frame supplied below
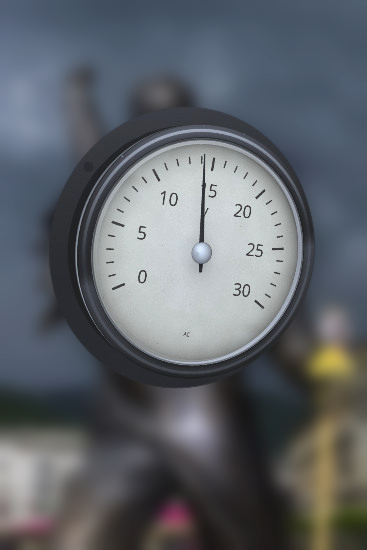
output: 14; V
